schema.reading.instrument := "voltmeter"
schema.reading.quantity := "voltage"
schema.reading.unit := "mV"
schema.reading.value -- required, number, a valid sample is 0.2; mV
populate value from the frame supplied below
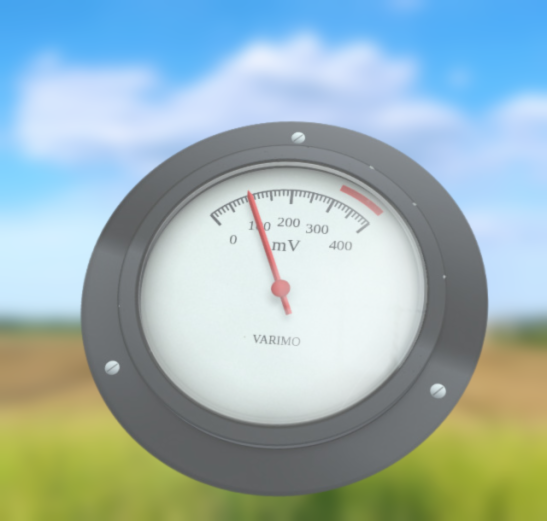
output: 100; mV
